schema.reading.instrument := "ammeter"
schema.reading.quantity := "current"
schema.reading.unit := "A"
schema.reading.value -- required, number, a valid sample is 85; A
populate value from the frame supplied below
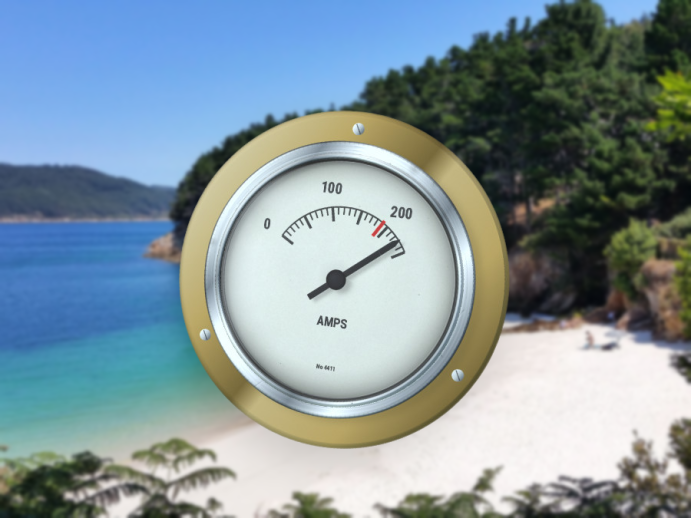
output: 230; A
